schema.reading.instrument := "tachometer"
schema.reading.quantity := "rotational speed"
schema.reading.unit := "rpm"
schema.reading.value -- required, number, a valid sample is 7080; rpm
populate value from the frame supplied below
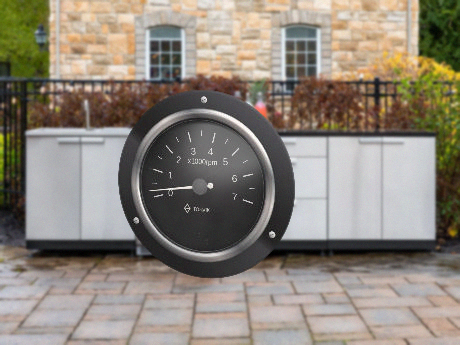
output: 250; rpm
